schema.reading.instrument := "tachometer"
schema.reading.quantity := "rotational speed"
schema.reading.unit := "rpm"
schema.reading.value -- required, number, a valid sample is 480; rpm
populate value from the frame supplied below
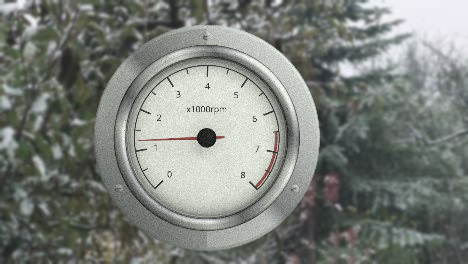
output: 1250; rpm
